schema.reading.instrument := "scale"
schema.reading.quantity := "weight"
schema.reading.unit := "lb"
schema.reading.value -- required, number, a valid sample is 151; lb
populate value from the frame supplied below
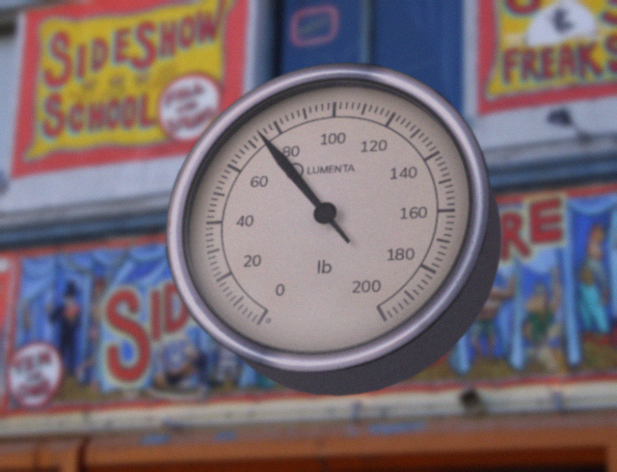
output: 74; lb
